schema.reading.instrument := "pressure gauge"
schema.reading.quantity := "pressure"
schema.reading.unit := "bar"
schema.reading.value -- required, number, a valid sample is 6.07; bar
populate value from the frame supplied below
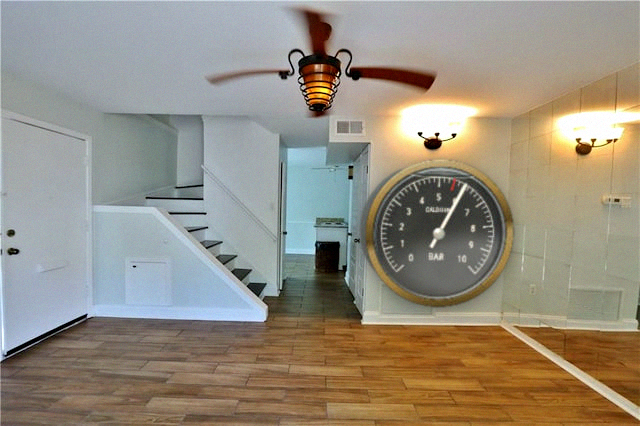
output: 6; bar
